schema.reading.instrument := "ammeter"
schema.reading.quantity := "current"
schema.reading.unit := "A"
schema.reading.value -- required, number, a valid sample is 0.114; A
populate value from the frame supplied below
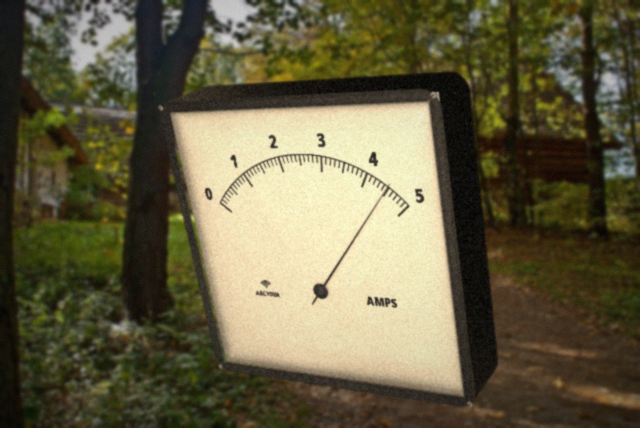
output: 4.5; A
